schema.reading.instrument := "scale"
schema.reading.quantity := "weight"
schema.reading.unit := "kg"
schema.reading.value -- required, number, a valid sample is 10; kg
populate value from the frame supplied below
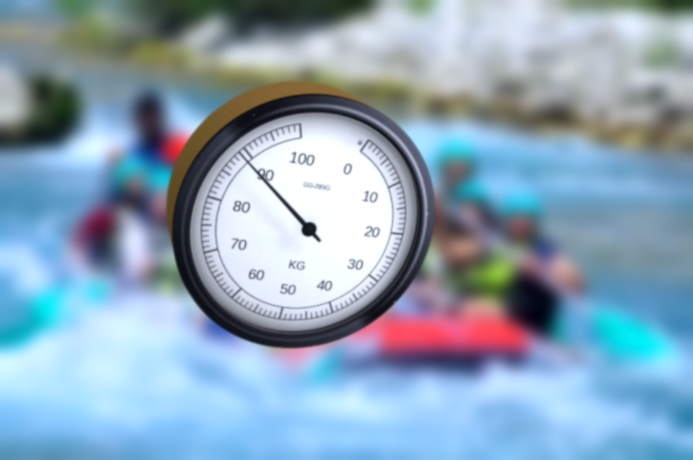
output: 89; kg
